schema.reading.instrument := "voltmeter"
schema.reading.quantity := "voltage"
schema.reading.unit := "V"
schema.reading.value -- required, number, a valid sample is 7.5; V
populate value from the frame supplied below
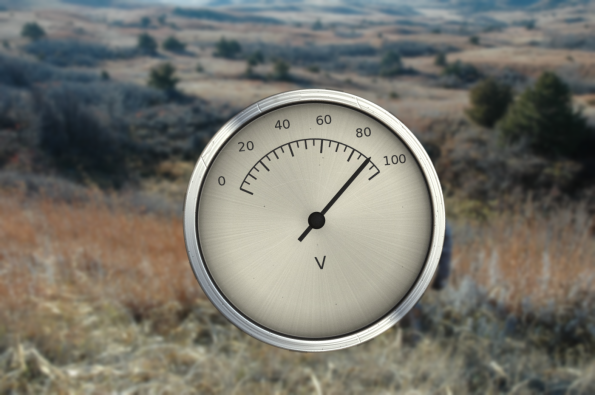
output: 90; V
